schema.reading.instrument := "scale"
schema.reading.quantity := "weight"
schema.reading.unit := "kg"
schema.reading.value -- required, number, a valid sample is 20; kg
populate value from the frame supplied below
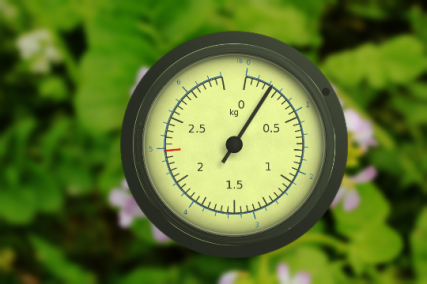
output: 0.2; kg
